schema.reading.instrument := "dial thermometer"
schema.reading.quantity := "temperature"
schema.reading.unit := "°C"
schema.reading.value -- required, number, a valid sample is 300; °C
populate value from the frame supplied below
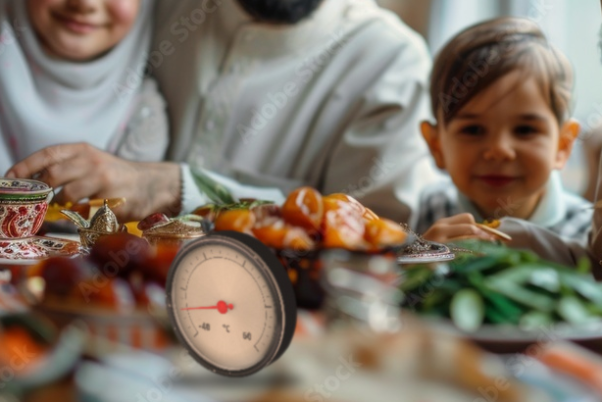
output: -28; °C
